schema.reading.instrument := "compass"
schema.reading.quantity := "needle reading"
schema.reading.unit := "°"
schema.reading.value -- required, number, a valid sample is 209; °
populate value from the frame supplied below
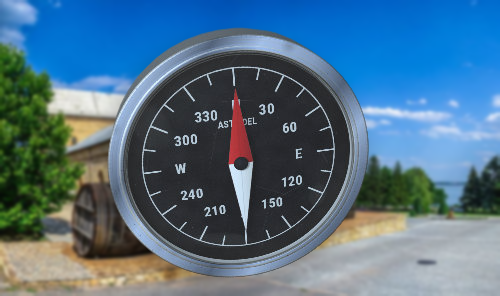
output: 0; °
